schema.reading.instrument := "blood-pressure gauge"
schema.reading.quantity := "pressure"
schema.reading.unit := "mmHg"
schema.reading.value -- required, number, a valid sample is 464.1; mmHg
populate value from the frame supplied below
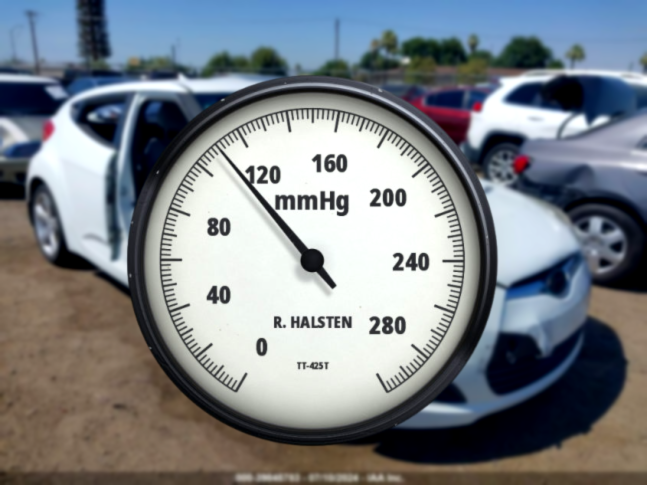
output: 110; mmHg
